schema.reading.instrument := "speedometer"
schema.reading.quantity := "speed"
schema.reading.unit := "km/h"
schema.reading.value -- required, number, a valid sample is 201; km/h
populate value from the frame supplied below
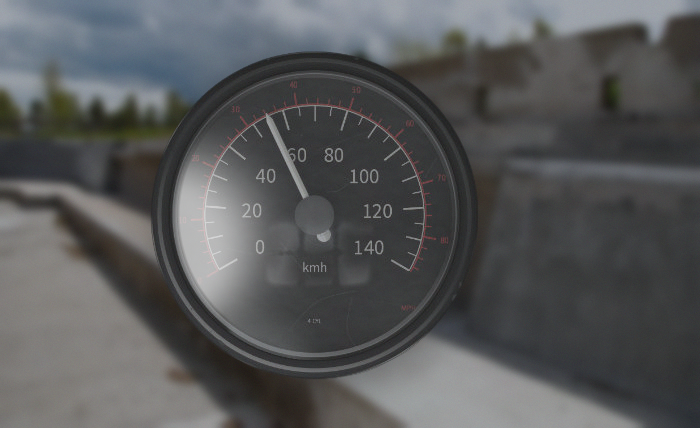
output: 55; km/h
